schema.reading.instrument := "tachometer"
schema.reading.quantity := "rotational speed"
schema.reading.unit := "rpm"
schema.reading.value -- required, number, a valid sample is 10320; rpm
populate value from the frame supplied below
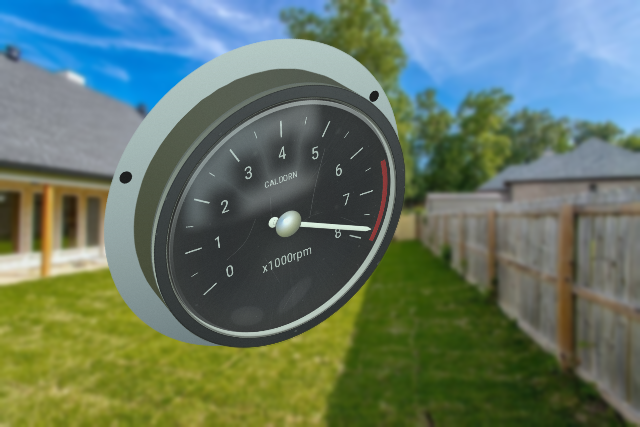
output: 7750; rpm
